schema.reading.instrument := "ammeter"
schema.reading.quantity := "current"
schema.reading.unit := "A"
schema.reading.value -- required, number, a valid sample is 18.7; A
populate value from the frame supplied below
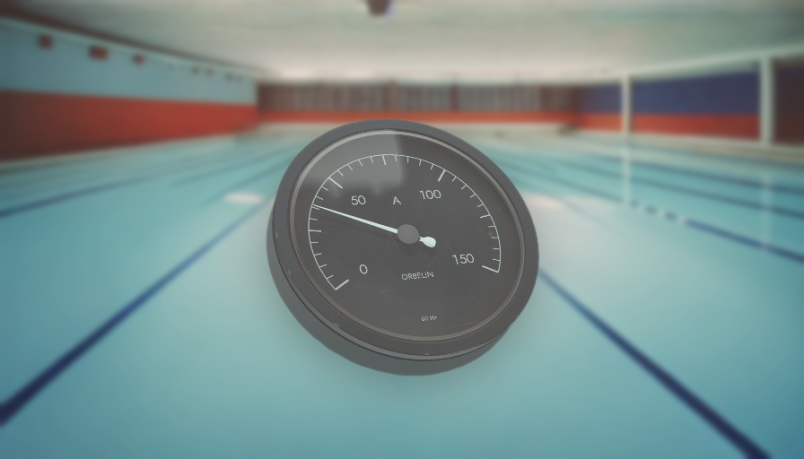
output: 35; A
